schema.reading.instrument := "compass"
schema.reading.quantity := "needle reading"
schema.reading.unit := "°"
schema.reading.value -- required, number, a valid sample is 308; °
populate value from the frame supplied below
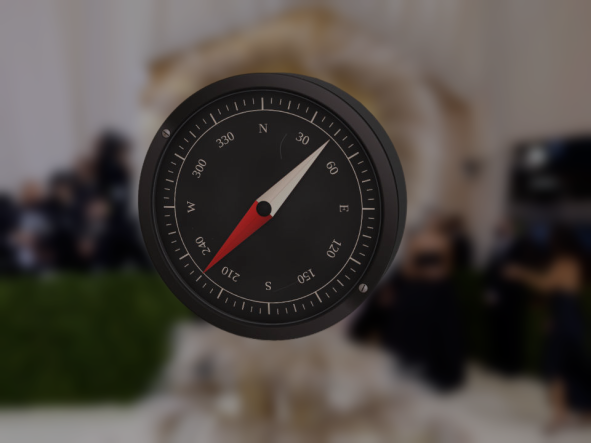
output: 225; °
